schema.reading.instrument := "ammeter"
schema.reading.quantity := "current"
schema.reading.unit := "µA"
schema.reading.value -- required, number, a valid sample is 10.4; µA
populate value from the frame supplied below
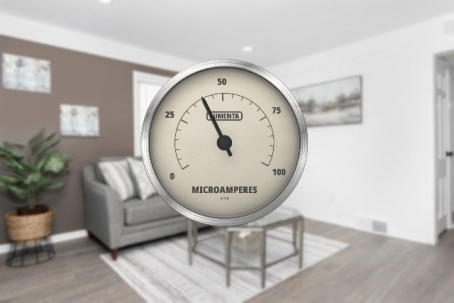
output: 40; µA
